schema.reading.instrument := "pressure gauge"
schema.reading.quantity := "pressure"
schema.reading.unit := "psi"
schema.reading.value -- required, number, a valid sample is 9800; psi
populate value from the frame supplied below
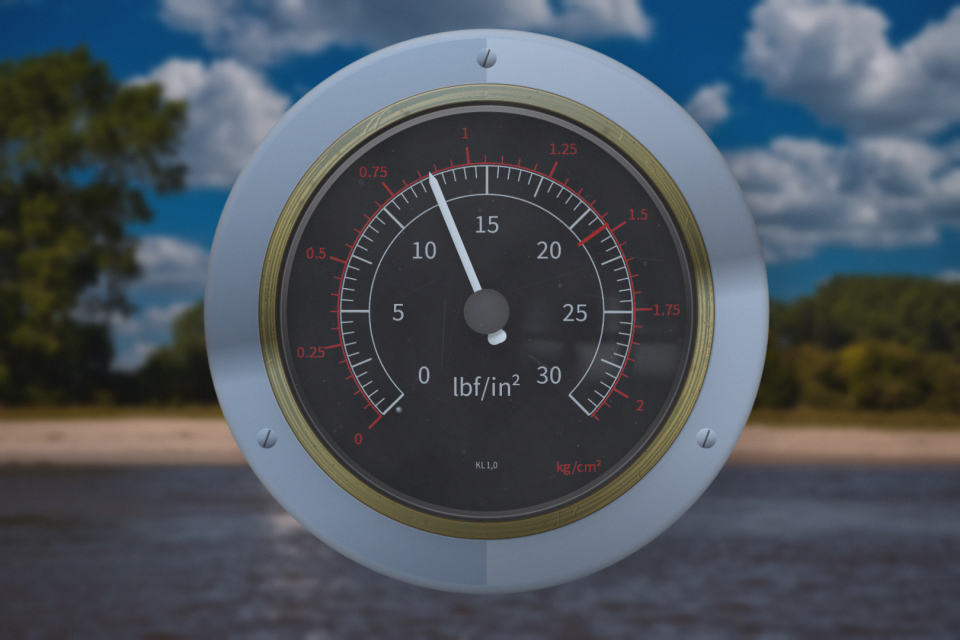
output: 12.5; psi
